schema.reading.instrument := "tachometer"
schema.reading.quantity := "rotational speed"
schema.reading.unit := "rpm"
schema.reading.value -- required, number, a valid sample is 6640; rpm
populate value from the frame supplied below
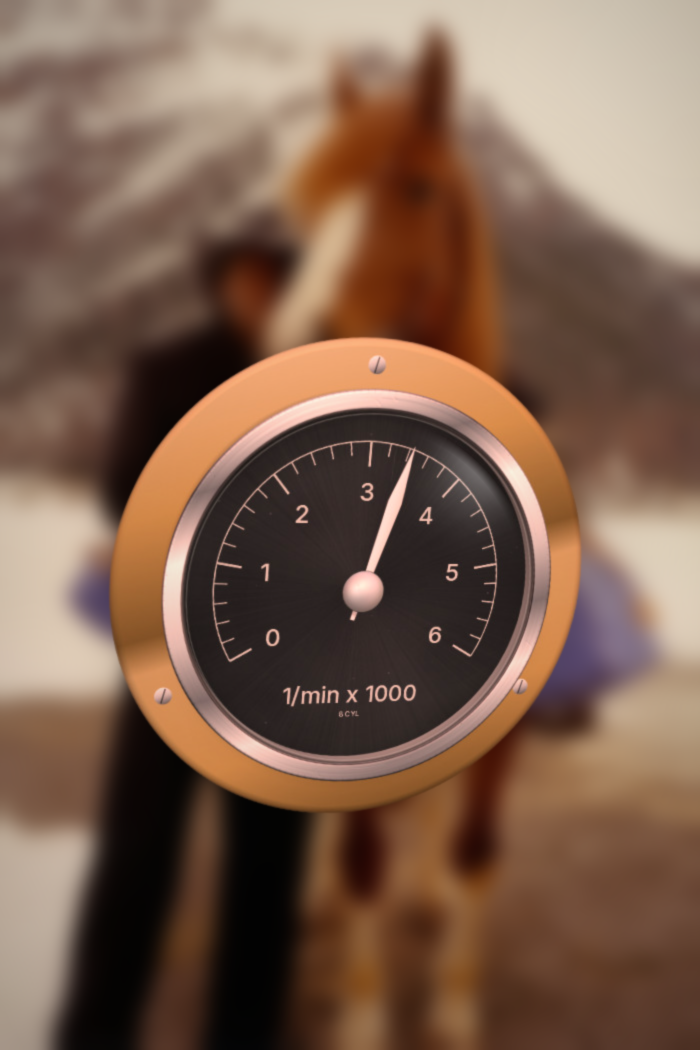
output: 3400; rpm
